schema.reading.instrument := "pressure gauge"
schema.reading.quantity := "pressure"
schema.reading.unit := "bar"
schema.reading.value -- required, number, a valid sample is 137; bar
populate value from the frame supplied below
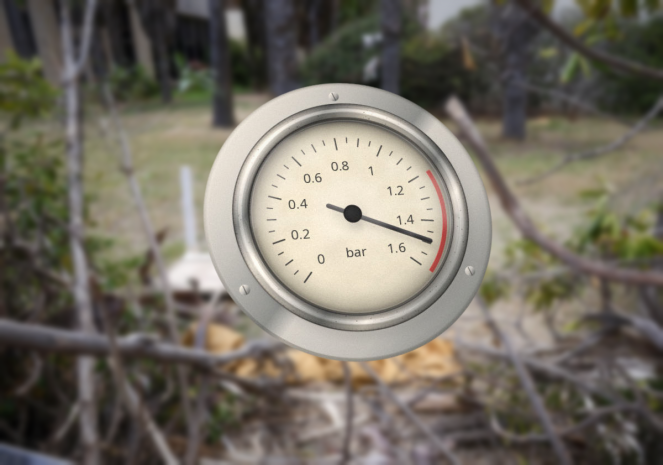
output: 1.5; bar
